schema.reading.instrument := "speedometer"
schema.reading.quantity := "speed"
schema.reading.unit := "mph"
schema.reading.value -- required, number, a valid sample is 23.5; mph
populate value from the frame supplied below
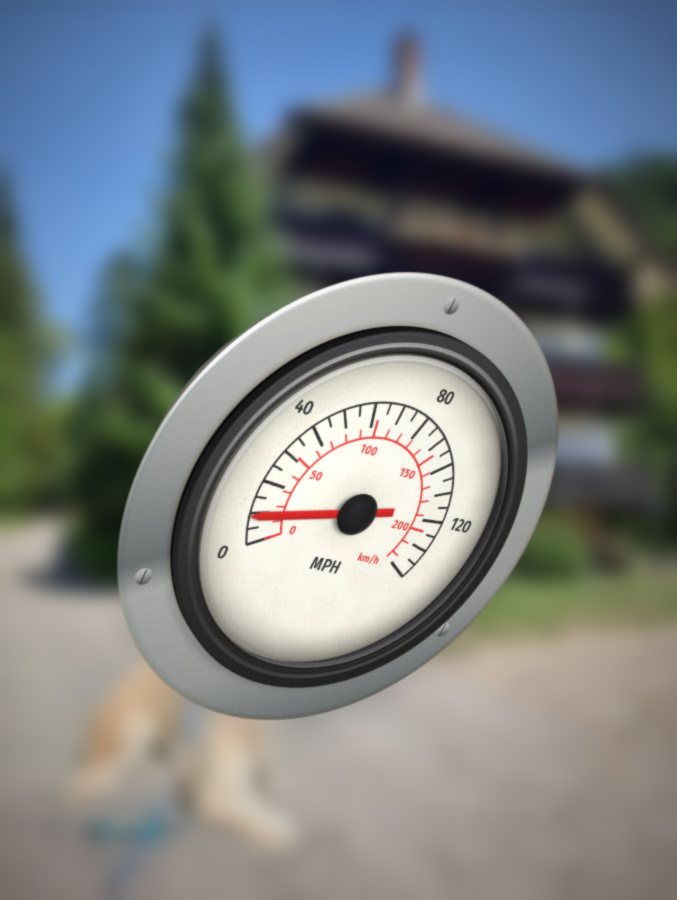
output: 10; mph
